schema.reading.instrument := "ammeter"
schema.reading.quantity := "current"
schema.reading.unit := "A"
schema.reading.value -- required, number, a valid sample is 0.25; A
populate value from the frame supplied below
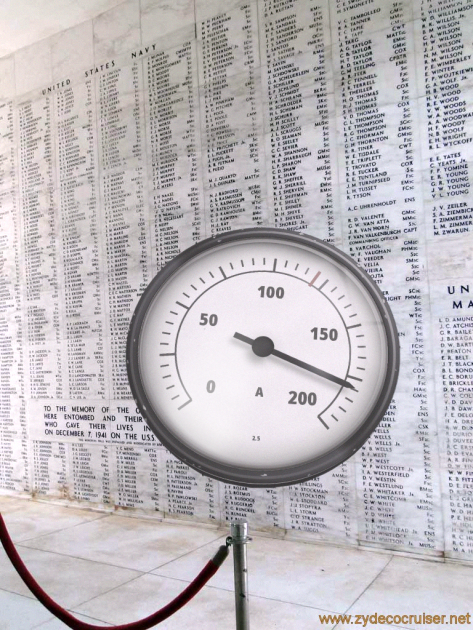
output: 180; A
